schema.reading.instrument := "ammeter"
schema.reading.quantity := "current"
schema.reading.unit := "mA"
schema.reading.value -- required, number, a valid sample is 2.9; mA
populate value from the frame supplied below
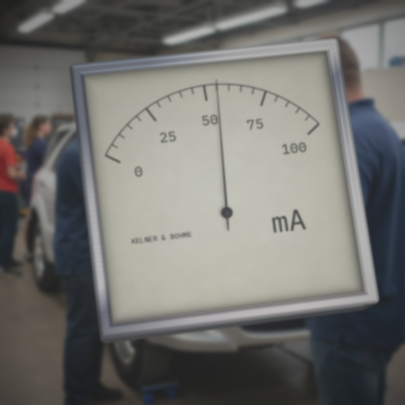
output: 55; mA
